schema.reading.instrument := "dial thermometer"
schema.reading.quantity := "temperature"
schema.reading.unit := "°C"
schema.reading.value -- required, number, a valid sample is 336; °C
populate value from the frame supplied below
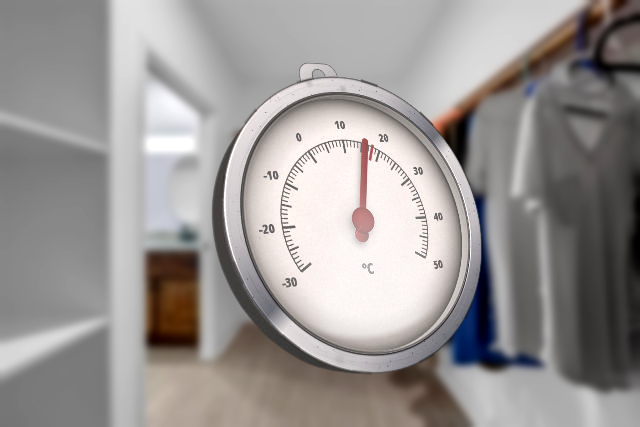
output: 15; °C
